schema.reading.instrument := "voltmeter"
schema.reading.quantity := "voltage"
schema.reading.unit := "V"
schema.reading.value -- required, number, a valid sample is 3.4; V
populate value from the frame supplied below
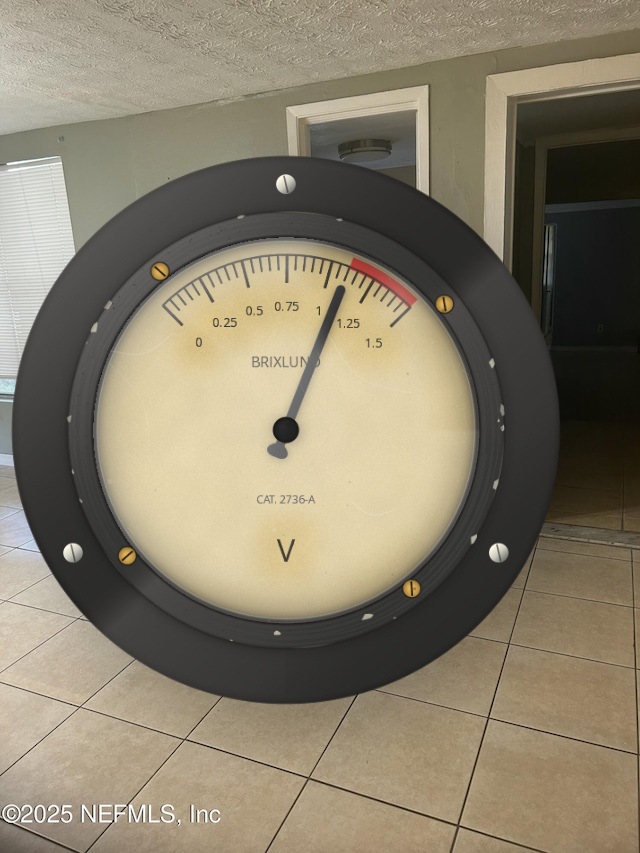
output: 1.1; V
